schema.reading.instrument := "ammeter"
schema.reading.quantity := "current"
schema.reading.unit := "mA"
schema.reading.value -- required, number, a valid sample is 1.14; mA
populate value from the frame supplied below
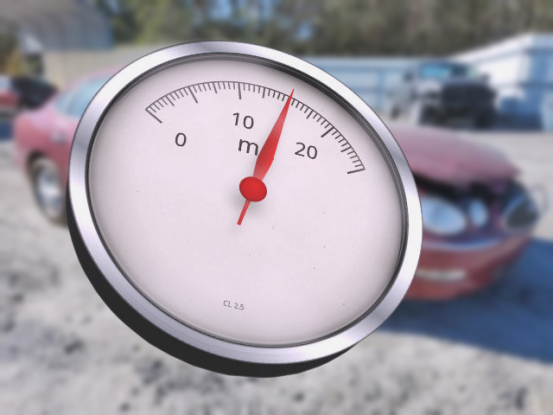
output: 15; mA
